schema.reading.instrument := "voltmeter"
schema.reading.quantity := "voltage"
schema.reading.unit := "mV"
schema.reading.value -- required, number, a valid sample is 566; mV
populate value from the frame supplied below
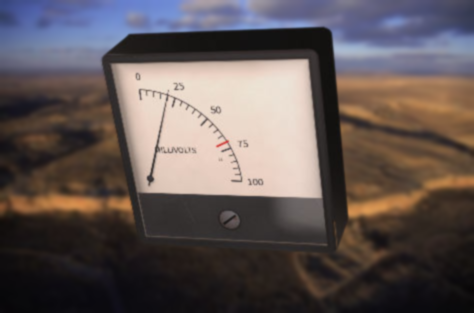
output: 20; mV
